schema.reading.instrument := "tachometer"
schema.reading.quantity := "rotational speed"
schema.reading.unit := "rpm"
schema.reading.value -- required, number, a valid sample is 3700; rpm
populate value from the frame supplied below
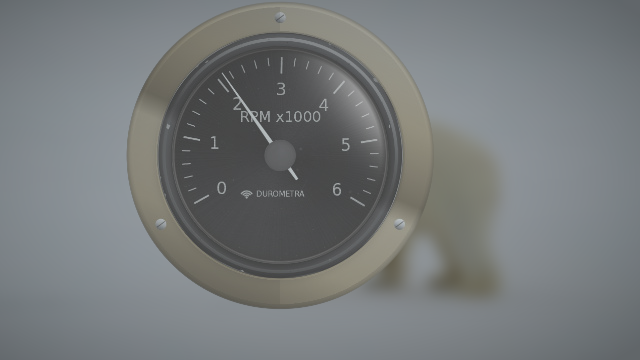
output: 2100; rpm
